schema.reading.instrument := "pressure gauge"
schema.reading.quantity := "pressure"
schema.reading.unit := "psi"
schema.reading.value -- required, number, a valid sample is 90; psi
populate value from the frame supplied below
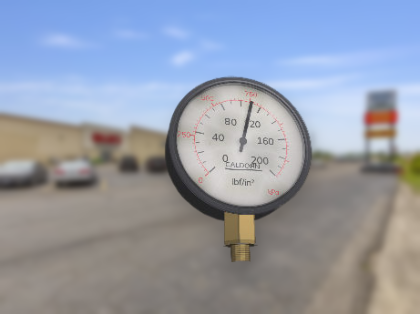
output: 110; psi
